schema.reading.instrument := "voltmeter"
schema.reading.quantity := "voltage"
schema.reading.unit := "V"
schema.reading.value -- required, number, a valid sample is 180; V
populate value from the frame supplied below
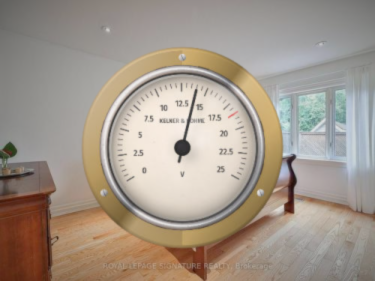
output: 14; V
